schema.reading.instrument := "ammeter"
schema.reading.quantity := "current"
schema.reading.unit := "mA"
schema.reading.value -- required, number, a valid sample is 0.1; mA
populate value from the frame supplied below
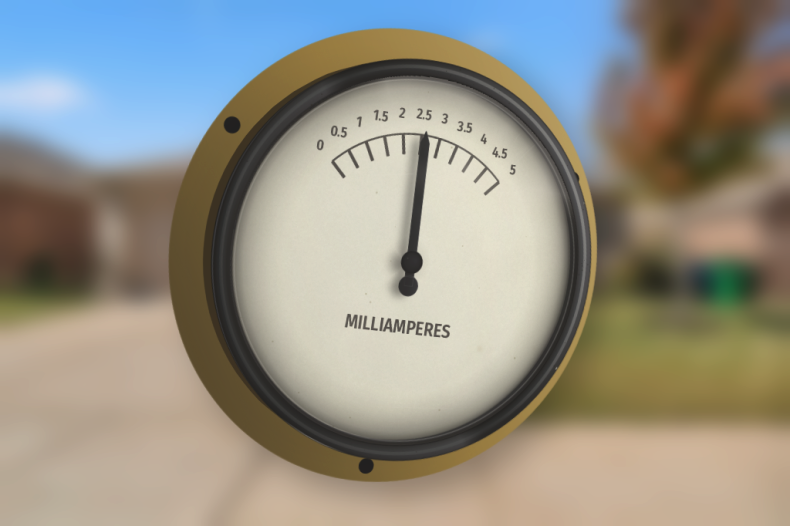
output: 2.5; mA
